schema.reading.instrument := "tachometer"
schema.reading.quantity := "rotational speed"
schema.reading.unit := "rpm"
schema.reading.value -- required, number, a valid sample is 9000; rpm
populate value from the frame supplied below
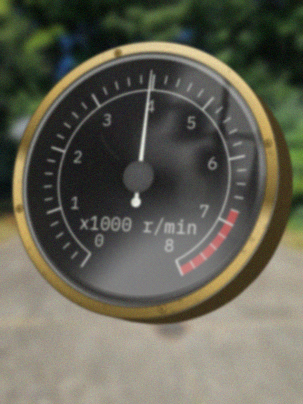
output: 4000; rpm
